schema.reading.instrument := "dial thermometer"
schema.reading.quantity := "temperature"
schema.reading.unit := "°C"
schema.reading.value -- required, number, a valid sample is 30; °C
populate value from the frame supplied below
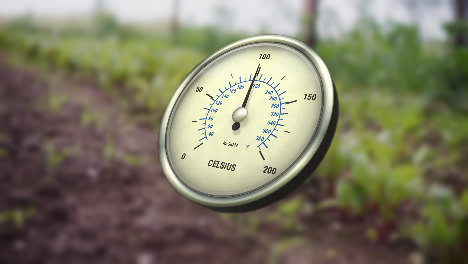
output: 100; °C
